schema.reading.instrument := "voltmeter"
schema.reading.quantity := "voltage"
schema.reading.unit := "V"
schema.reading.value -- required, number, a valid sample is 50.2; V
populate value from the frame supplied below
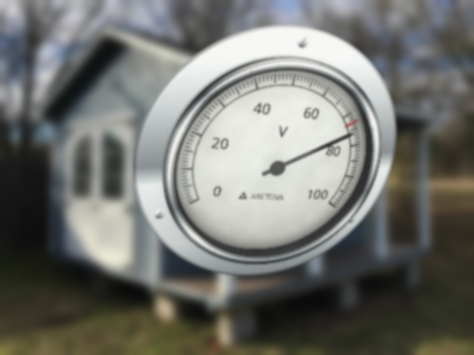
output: 75; V
